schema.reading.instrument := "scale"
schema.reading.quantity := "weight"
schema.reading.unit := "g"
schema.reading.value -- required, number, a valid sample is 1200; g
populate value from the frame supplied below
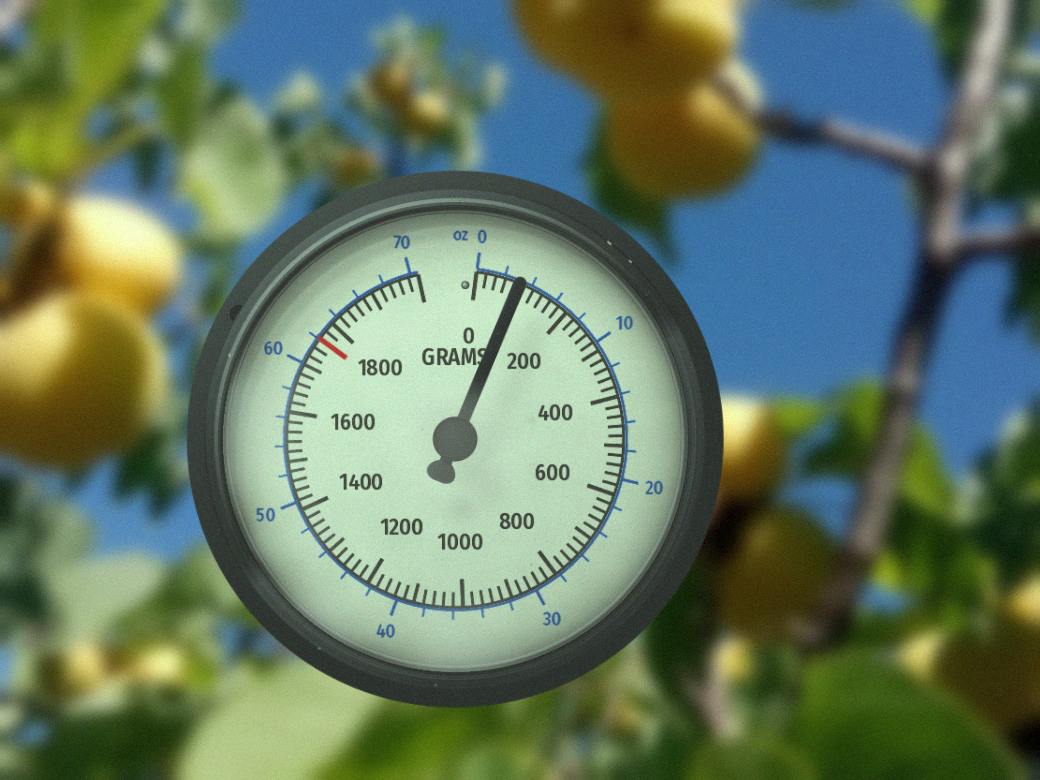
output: 90; g
